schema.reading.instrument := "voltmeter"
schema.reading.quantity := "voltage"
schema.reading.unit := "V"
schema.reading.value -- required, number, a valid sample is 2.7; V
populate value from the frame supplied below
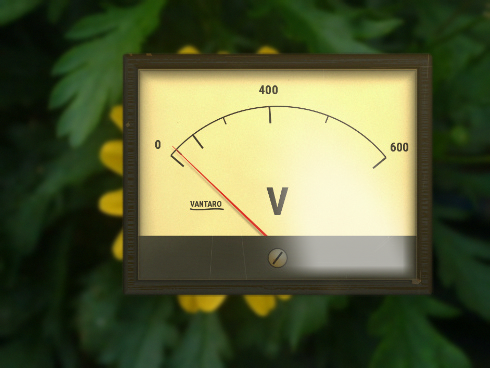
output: 100; V
